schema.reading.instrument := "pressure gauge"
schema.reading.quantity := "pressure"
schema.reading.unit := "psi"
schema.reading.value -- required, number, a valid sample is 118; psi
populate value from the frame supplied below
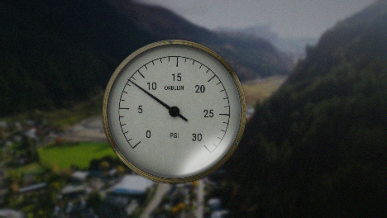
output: 8.5; psi
